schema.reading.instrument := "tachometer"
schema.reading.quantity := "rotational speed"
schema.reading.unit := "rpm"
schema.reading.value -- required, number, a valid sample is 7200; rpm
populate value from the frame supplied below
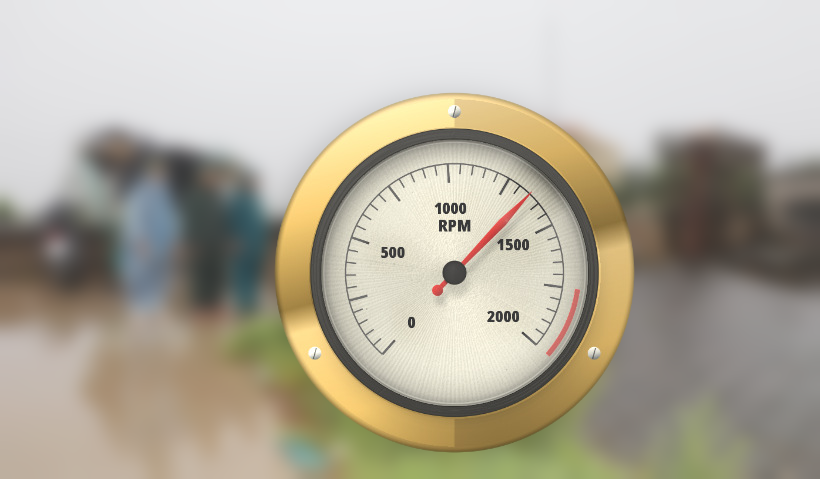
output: 1350; rpm
